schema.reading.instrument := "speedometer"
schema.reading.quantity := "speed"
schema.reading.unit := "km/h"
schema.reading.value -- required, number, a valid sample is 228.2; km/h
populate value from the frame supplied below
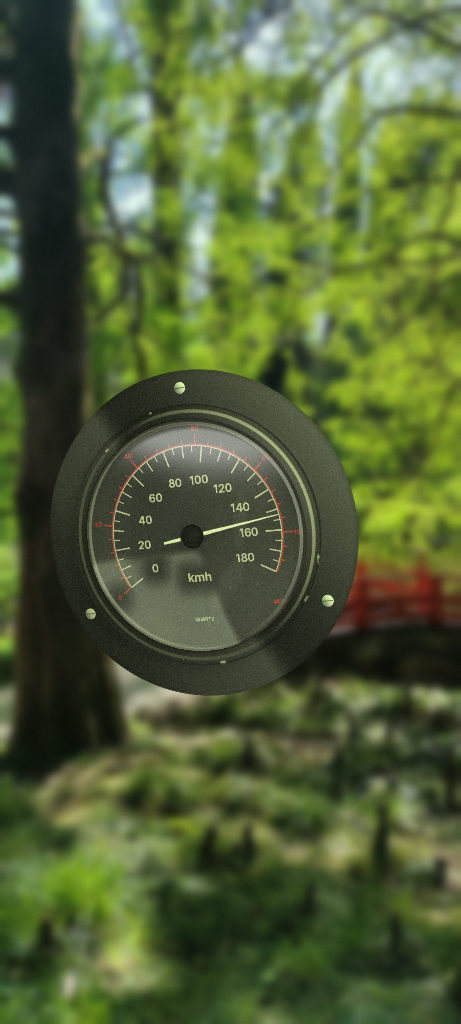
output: 152.5; km/h
